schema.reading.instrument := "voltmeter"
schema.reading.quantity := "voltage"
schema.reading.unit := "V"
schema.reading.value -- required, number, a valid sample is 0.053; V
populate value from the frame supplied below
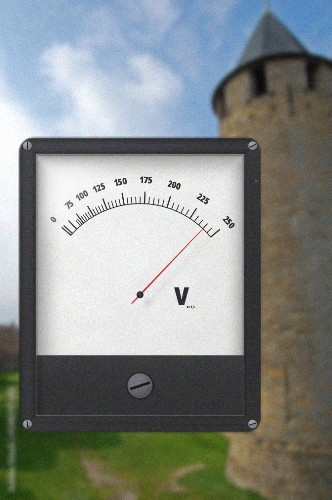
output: 240; V
